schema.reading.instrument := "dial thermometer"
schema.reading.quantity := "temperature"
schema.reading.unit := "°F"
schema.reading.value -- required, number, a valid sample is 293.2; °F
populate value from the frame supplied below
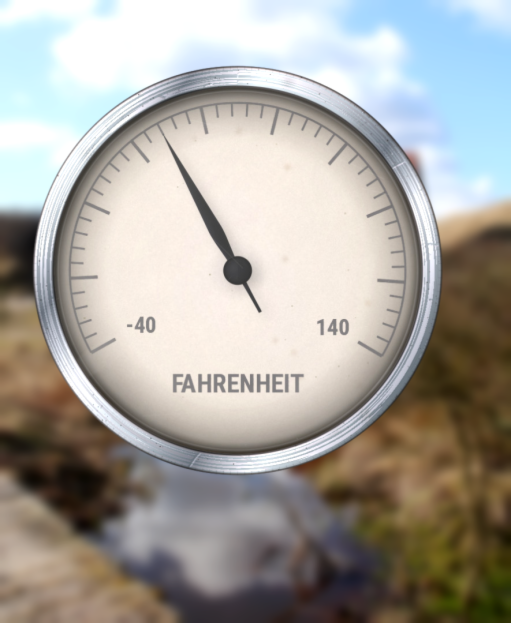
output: 28; °F
